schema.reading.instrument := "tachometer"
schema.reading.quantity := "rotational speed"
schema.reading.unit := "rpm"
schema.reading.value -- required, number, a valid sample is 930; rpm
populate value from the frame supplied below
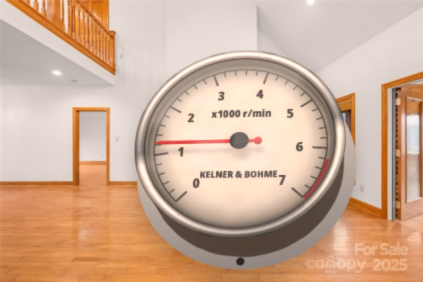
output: 1200; rpm
